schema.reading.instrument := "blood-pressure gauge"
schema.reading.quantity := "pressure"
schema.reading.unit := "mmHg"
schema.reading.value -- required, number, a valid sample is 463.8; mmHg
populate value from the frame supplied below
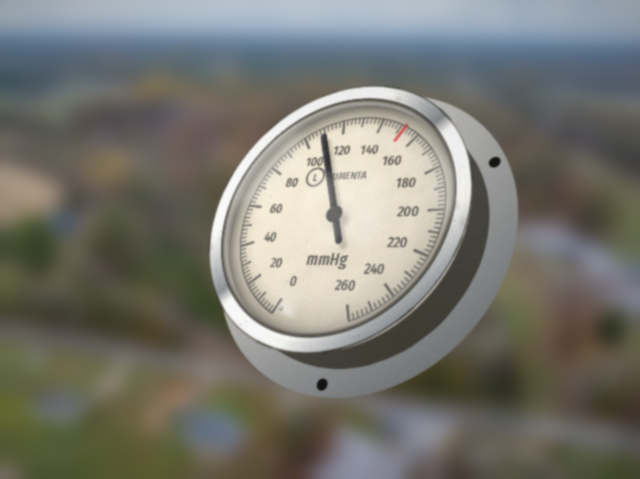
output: 110; mmHg
